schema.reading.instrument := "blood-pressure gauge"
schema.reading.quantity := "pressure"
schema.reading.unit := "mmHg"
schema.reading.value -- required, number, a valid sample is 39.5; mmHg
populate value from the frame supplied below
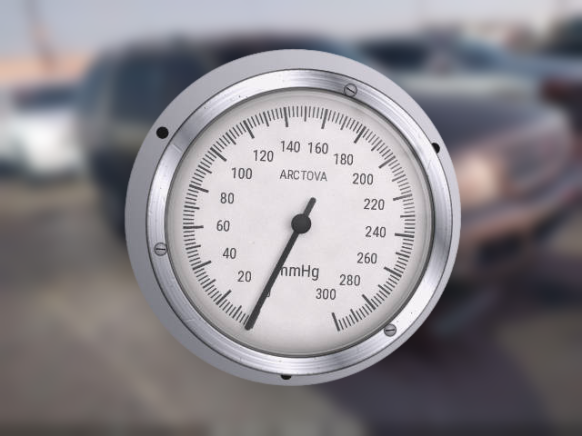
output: 2; mmHg
